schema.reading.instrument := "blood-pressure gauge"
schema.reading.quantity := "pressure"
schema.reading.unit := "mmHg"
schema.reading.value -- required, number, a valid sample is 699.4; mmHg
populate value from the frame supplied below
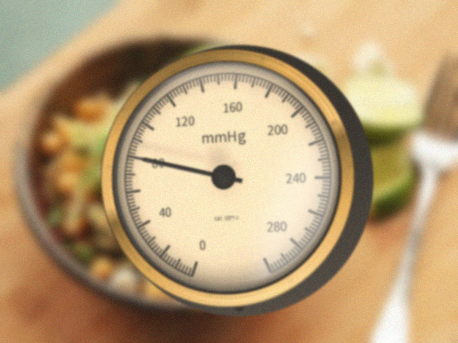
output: 80; mmHg
